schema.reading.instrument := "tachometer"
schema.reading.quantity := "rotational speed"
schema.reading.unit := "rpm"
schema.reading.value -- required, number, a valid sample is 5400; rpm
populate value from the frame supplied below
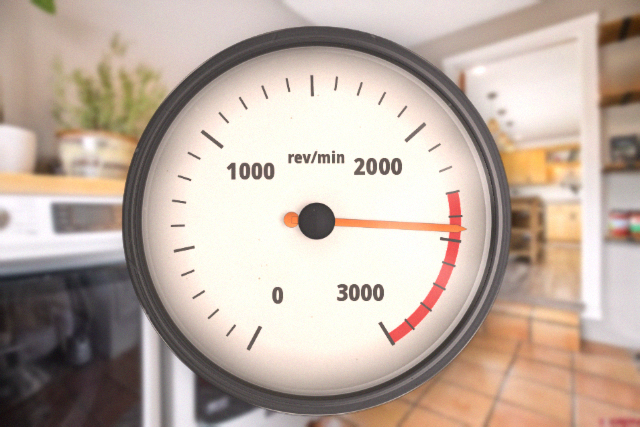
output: 2450; rpm
